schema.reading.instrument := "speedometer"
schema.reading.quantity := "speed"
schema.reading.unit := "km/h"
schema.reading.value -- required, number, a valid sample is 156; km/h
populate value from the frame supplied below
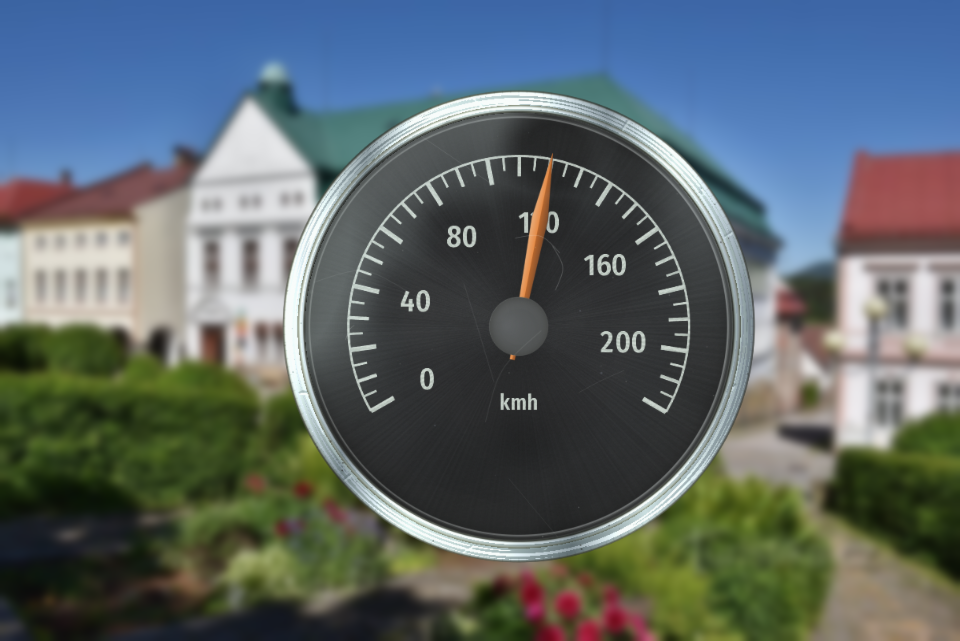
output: 120; km/h
